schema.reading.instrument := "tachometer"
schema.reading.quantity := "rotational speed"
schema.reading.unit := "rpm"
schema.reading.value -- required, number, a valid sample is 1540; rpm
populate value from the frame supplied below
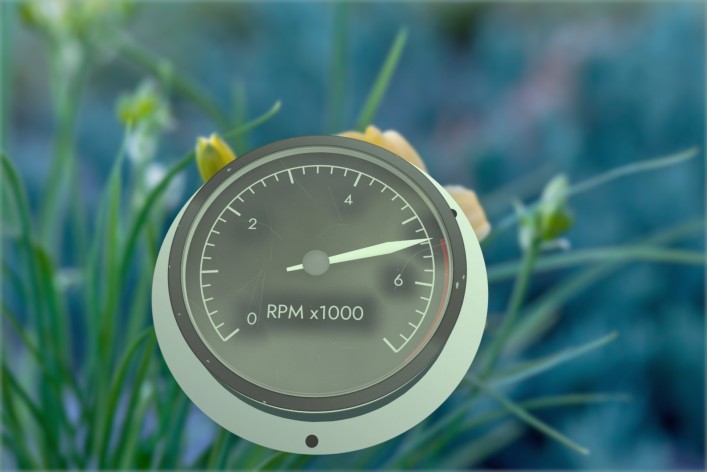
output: 5400; rpm
